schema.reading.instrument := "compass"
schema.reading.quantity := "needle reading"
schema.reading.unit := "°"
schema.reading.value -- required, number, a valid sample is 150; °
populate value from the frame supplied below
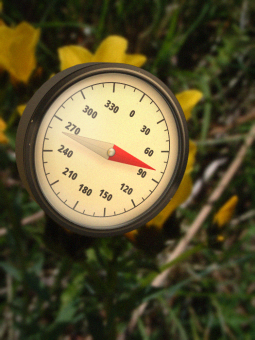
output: 80; °
